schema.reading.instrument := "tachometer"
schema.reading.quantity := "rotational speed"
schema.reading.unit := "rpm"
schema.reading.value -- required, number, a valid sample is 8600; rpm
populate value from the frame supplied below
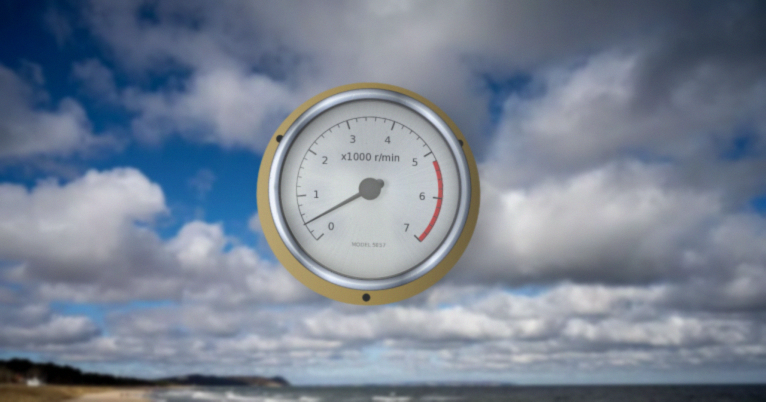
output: 400; rpm
